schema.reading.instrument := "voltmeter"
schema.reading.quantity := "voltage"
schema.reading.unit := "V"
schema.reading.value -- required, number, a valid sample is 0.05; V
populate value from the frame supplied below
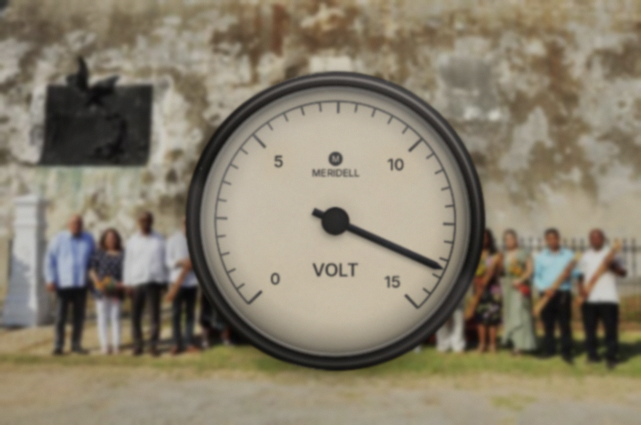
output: 13.75; V
